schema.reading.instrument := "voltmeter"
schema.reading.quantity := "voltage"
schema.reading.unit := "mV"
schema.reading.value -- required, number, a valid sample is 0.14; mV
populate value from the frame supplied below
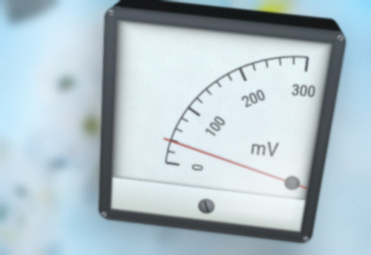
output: 40; mV
